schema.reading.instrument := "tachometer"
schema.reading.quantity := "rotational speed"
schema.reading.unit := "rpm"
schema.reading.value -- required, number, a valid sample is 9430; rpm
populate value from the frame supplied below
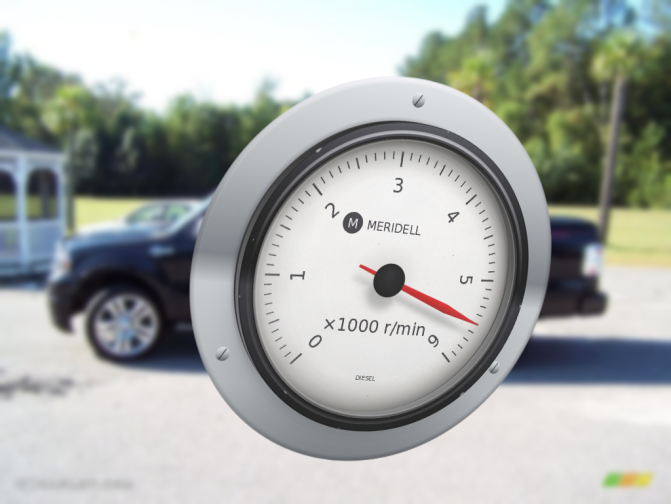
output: 5500; rpm
